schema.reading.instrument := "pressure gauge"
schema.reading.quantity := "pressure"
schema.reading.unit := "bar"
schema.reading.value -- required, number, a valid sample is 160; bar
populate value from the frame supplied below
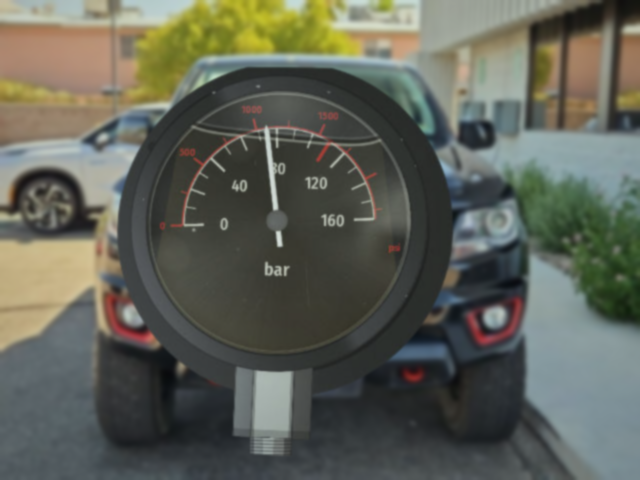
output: 75; bar
